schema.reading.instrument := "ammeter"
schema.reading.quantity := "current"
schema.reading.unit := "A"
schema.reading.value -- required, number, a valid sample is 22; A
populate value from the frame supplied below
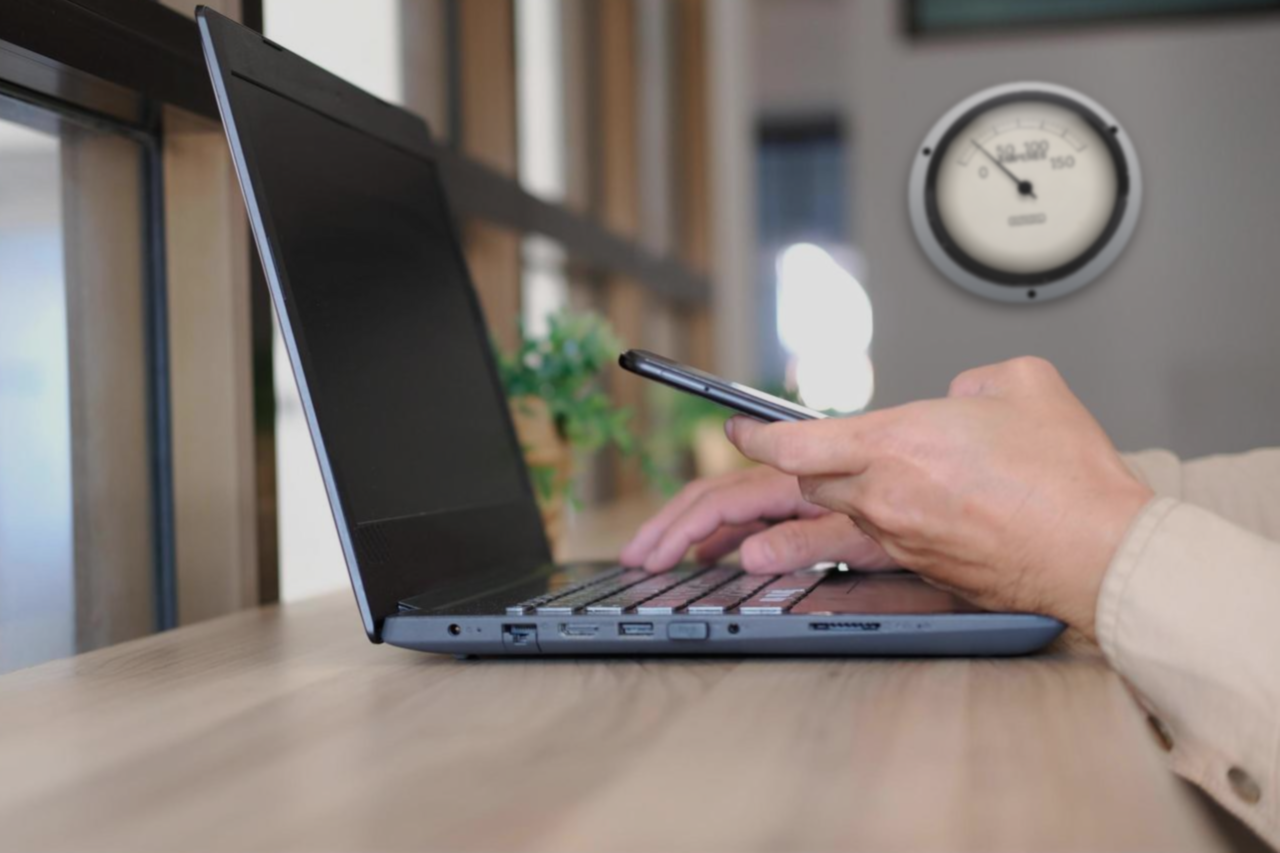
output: 25; A
